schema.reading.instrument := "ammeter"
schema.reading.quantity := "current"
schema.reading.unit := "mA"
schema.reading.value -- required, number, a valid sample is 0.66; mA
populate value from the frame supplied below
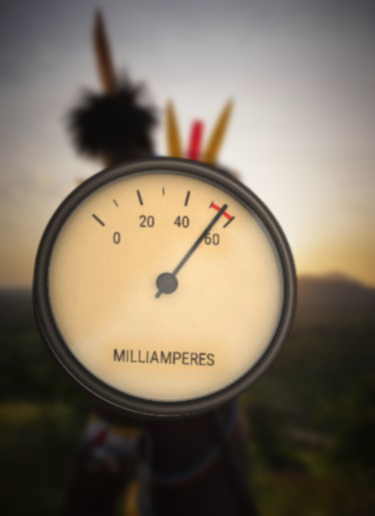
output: 55; mA
